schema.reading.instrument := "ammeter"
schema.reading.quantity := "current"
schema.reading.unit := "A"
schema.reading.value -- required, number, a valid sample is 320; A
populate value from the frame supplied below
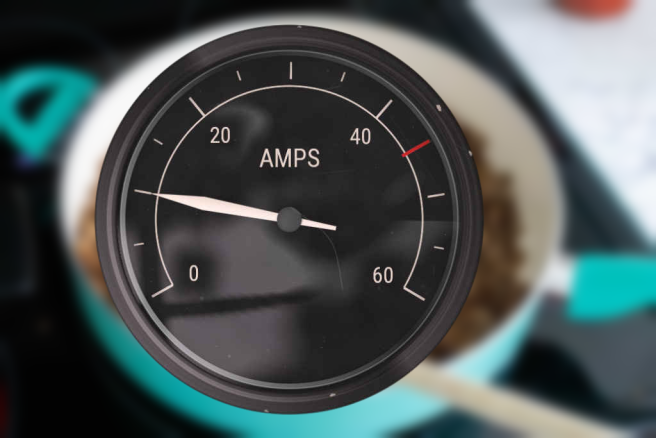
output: 10; A
